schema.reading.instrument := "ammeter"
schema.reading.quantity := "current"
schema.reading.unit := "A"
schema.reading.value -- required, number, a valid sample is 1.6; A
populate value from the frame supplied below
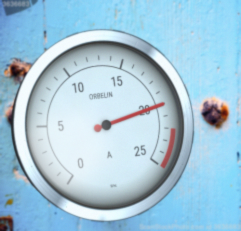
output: 20; A
